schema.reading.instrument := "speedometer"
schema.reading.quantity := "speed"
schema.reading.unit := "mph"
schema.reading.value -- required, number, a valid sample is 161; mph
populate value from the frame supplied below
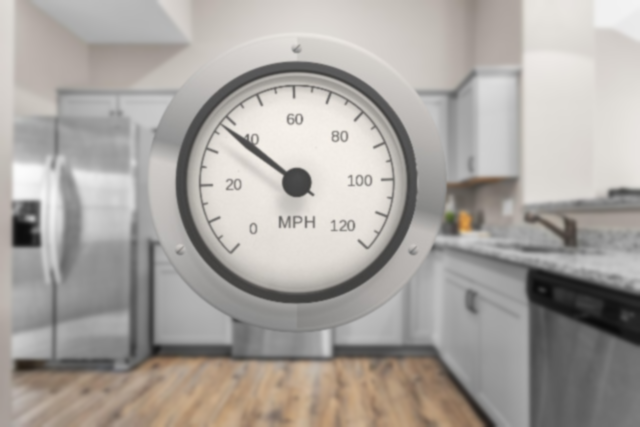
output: 37.5; mph
